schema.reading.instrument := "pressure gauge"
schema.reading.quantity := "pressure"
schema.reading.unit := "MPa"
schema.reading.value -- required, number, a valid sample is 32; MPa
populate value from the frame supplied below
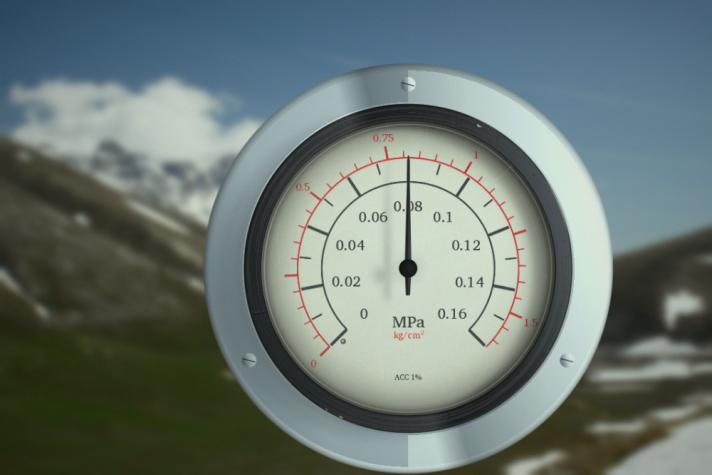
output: 0.08; MPa
